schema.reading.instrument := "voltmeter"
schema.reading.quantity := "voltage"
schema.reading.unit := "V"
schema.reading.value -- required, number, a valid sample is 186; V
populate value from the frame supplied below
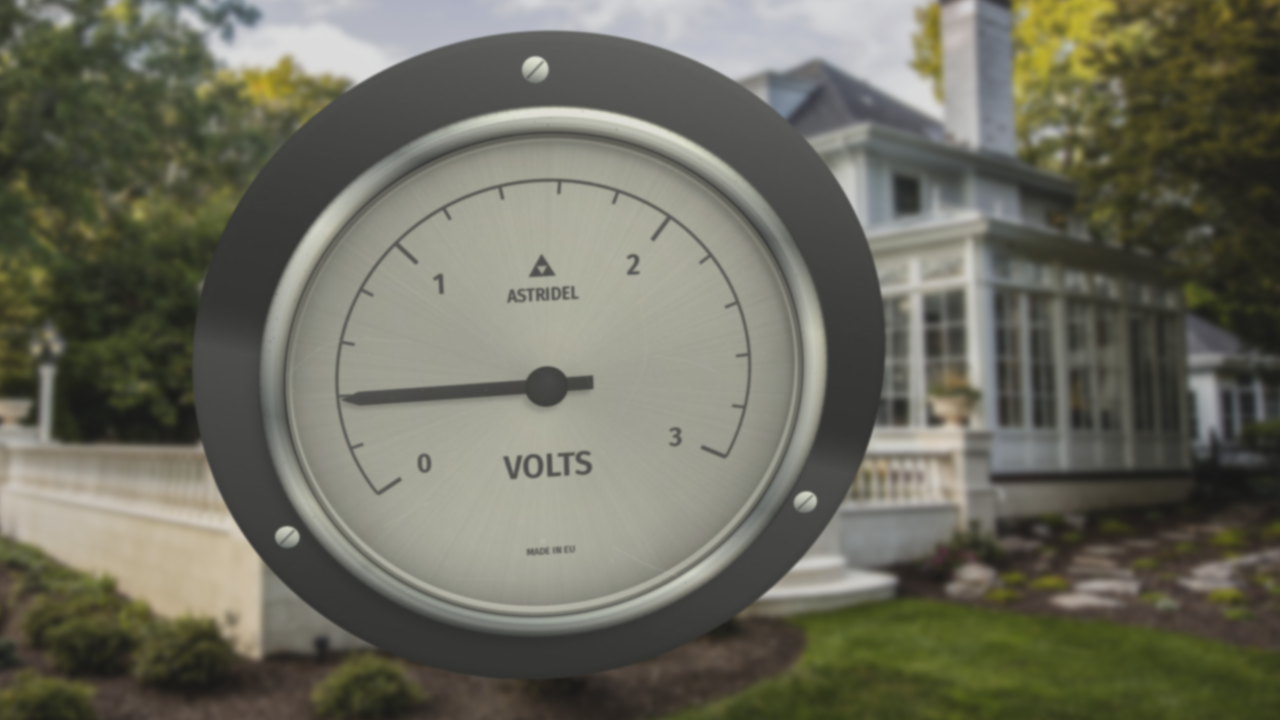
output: 0.4; V
